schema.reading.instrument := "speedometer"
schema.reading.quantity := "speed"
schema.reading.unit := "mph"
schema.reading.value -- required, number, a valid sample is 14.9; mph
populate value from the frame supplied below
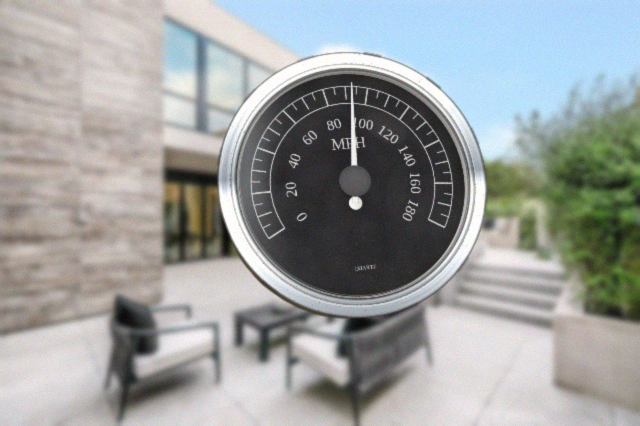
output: 92.5; mph
